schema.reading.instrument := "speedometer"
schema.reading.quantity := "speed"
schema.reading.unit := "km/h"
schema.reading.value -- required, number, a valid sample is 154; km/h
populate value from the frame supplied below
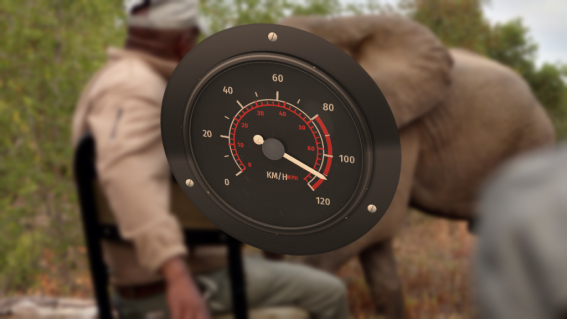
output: 110; km/h
